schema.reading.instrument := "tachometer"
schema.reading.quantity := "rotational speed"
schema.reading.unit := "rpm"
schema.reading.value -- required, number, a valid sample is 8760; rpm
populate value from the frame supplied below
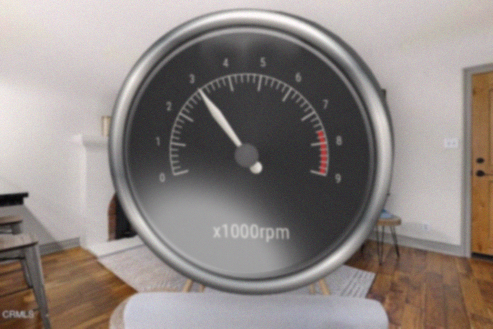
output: 3000; rpm
